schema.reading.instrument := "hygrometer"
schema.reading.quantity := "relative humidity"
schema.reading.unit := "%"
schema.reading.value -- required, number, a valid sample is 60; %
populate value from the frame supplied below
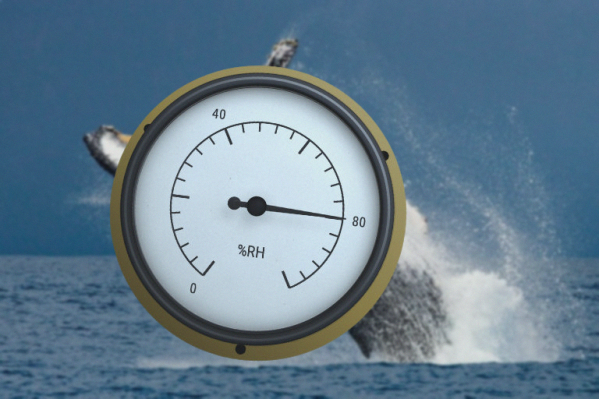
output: 80; %
